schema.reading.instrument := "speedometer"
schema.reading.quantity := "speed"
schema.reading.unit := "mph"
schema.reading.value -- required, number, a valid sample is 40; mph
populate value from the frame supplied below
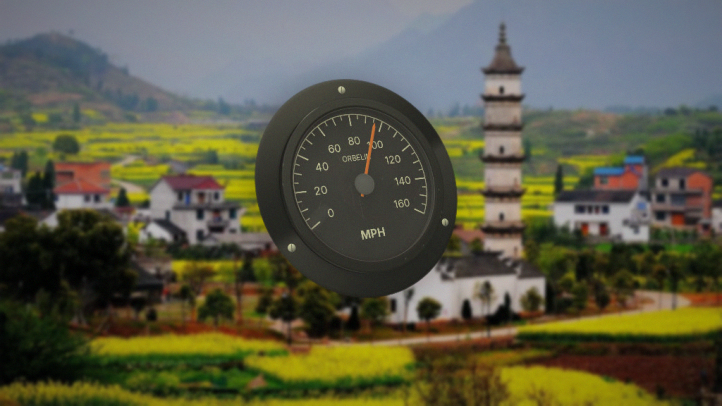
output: 95; mph
